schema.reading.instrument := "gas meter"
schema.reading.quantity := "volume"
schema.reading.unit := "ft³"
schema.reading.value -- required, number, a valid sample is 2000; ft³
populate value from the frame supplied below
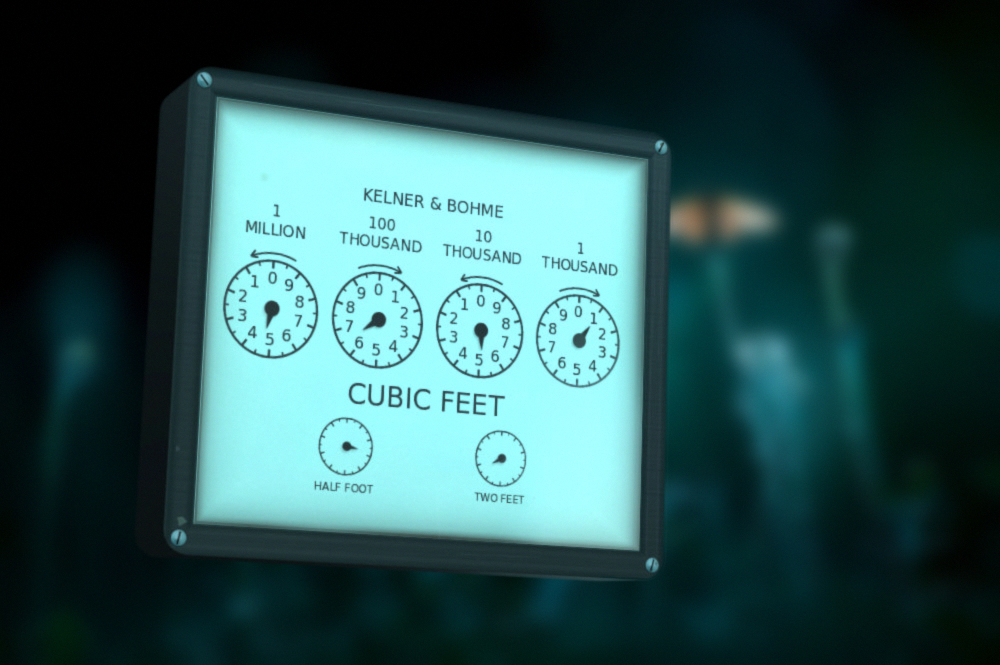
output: 465100; ft³
